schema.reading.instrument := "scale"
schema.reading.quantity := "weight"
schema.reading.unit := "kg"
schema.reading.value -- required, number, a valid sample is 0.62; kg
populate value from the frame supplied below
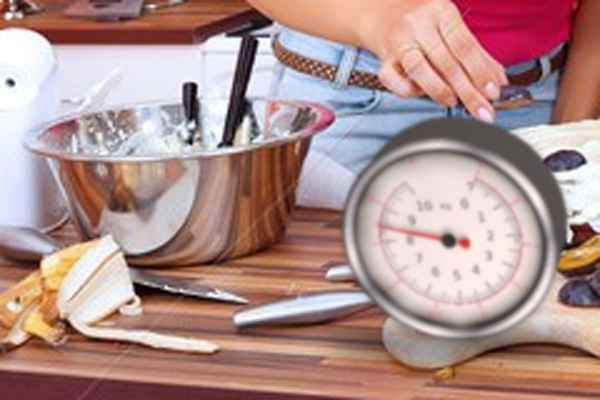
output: 8.5; kg
